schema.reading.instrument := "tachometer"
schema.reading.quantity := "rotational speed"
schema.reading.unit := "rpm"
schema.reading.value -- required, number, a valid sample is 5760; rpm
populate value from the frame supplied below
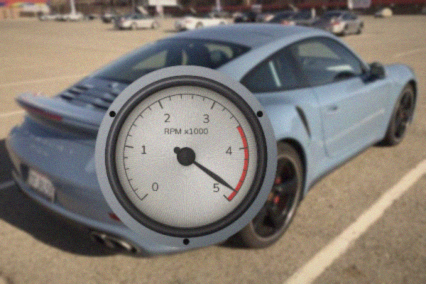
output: 4800; rpm
